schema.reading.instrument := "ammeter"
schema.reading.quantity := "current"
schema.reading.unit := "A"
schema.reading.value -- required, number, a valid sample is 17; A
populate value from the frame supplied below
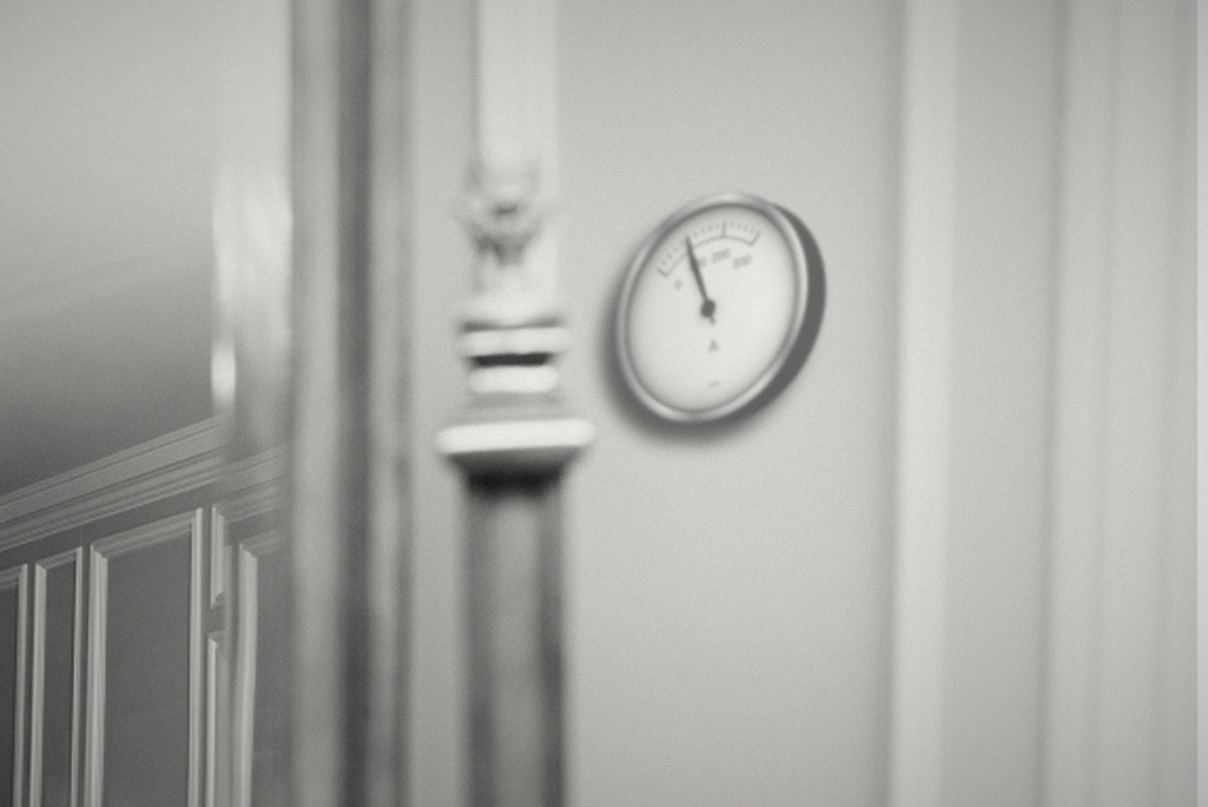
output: 100; A
